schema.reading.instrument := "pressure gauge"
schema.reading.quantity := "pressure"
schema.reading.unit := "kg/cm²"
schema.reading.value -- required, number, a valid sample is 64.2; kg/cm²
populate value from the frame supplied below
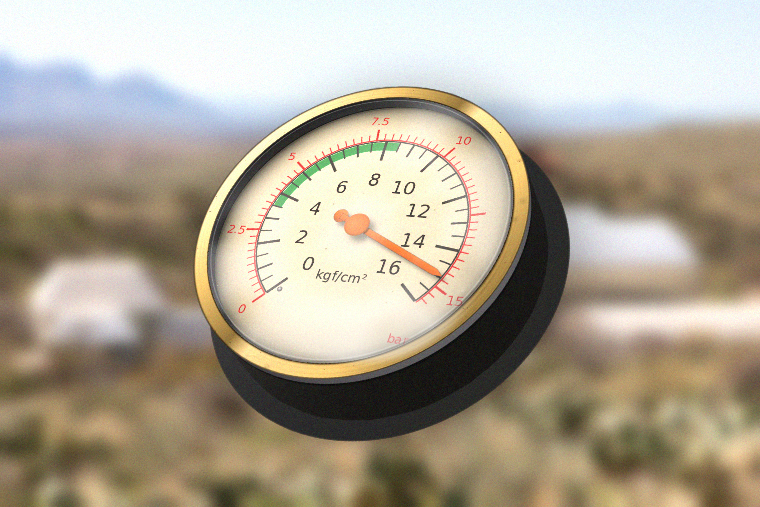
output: 15; kg/cm²
